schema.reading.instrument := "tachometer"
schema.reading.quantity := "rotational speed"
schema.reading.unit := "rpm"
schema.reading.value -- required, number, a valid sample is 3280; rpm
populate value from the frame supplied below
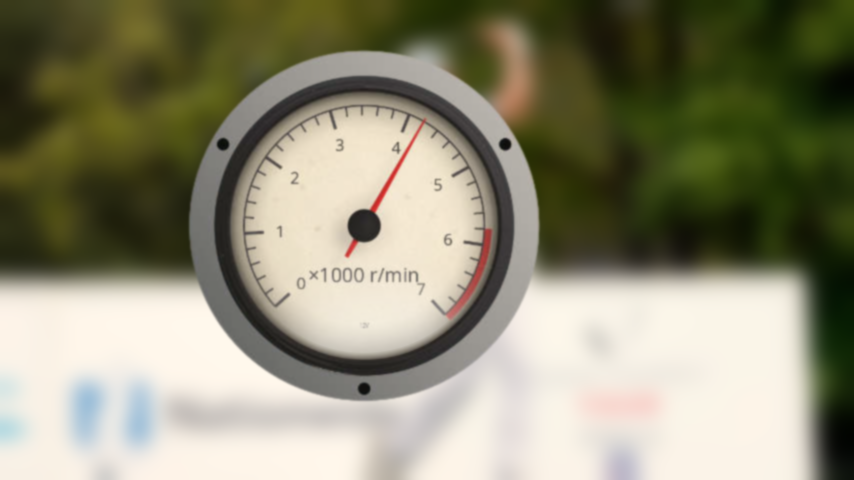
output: 4200; rpm
